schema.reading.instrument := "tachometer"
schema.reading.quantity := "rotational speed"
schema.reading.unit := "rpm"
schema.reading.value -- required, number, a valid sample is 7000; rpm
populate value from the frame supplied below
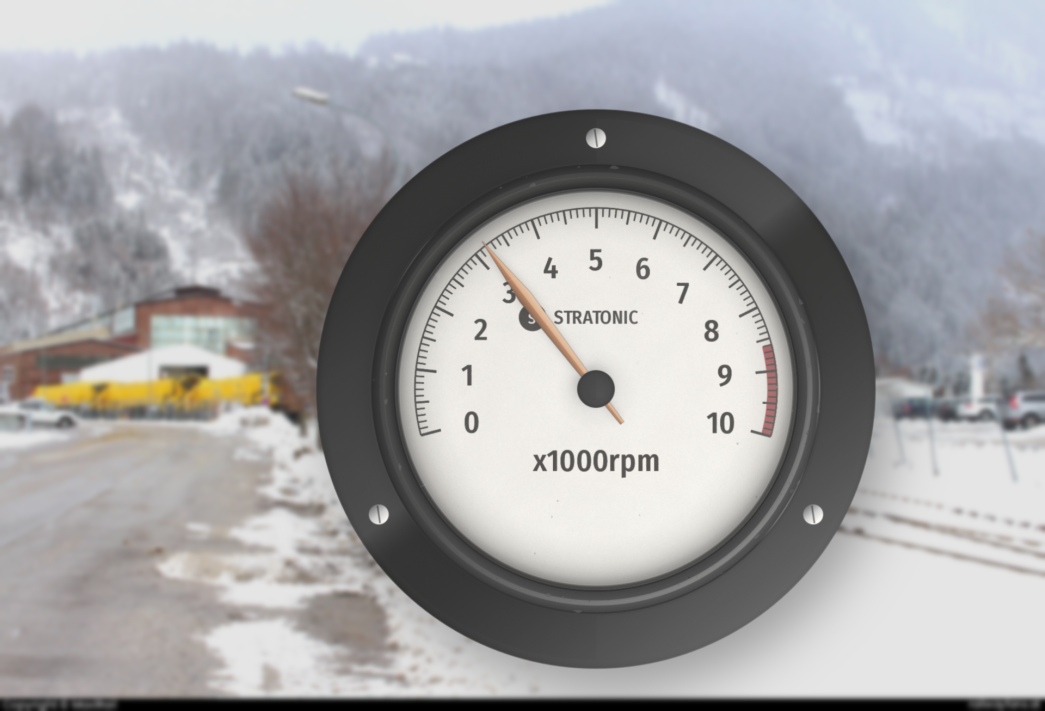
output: 3200; rpm
